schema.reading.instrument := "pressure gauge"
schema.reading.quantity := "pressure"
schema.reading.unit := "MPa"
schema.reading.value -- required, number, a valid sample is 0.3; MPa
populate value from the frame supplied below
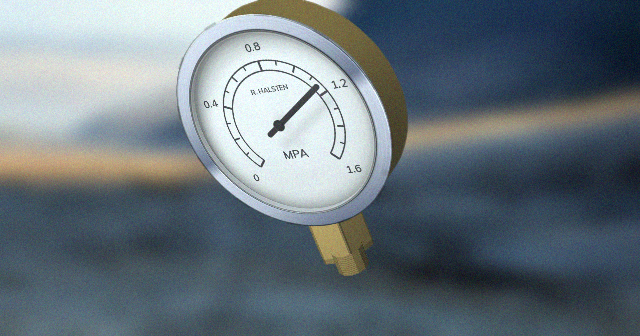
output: 1.15; MPa
